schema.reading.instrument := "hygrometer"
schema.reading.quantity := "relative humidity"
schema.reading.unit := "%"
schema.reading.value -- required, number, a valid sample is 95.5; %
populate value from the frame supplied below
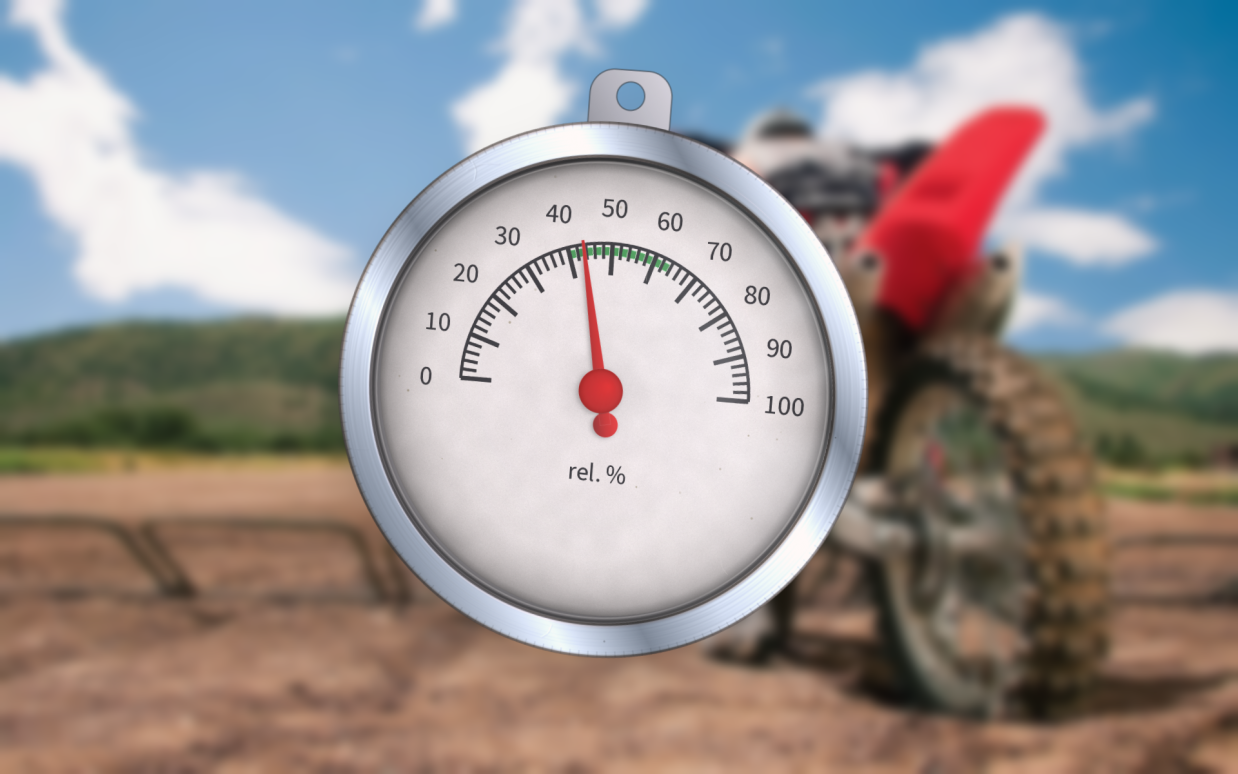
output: 44; %
